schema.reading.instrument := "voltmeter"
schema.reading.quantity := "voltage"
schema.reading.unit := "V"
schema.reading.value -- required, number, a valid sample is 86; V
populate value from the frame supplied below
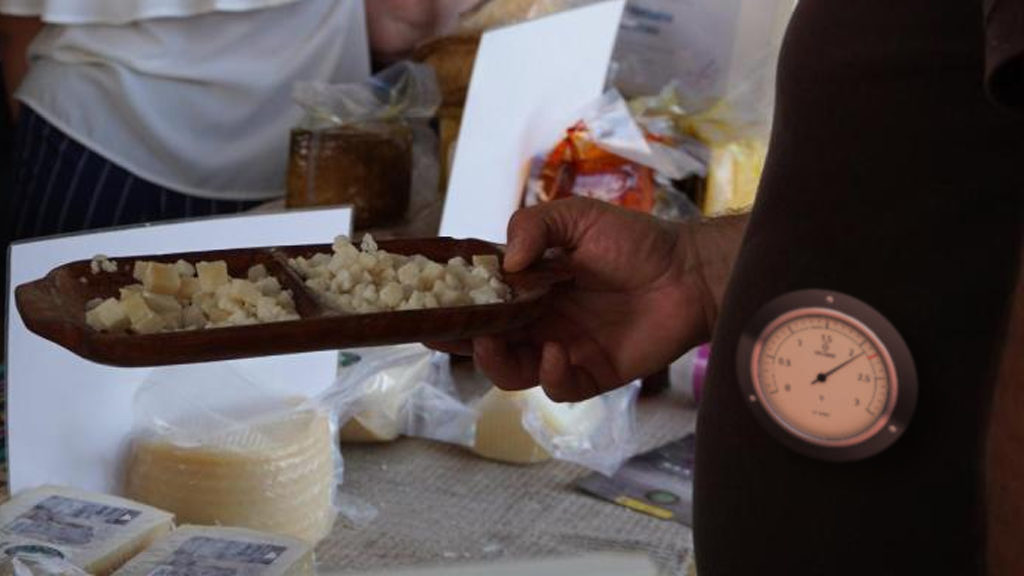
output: 2.1; V
